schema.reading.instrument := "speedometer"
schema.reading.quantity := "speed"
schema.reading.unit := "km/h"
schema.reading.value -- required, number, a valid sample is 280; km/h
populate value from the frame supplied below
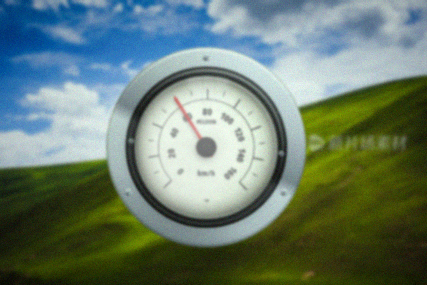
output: 60; km/h
